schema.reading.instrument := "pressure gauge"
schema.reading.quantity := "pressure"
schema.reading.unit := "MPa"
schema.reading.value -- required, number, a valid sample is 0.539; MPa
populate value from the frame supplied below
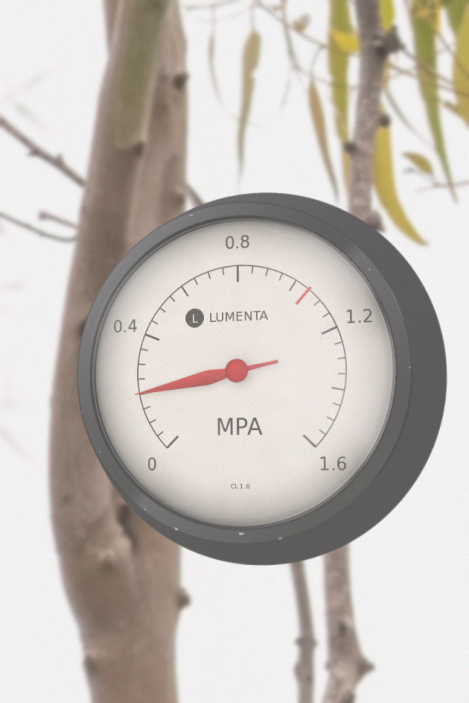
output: 0.2; MPa
